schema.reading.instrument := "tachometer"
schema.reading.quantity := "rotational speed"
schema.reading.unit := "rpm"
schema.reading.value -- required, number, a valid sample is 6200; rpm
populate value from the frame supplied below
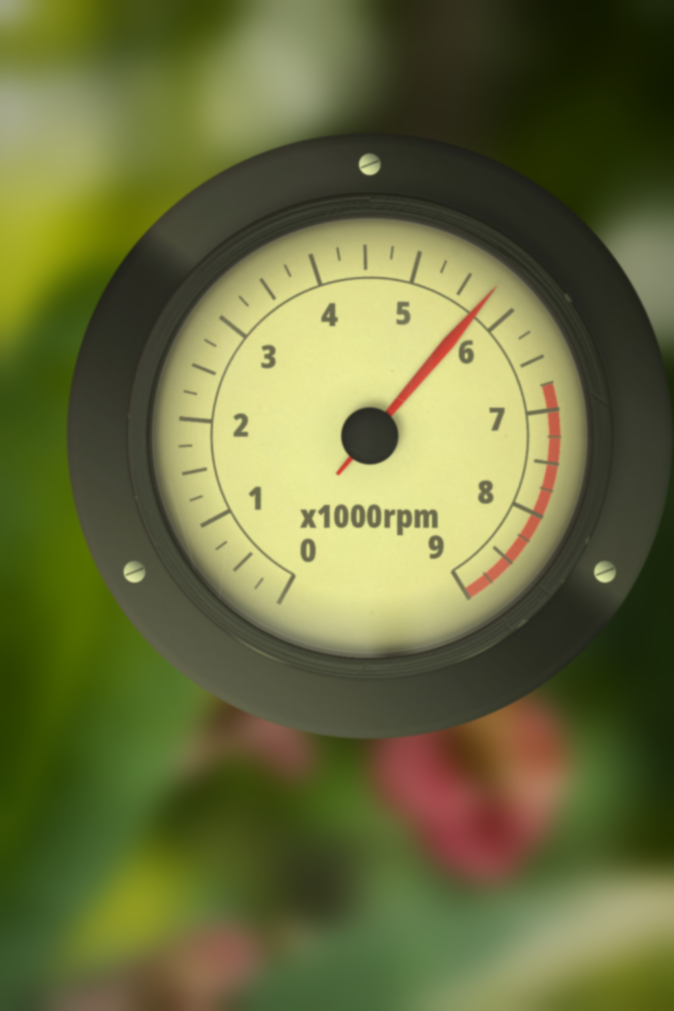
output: 5750; rpm
